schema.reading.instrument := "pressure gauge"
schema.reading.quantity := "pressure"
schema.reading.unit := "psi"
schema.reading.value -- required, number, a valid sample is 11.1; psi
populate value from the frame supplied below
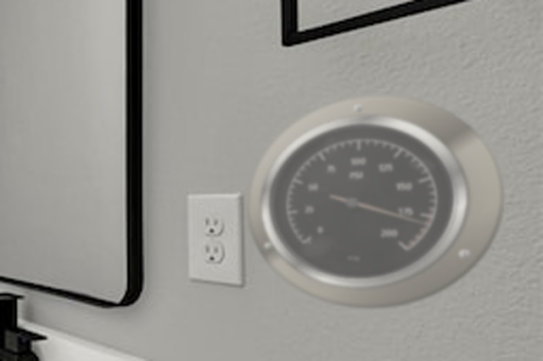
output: 180; psi
